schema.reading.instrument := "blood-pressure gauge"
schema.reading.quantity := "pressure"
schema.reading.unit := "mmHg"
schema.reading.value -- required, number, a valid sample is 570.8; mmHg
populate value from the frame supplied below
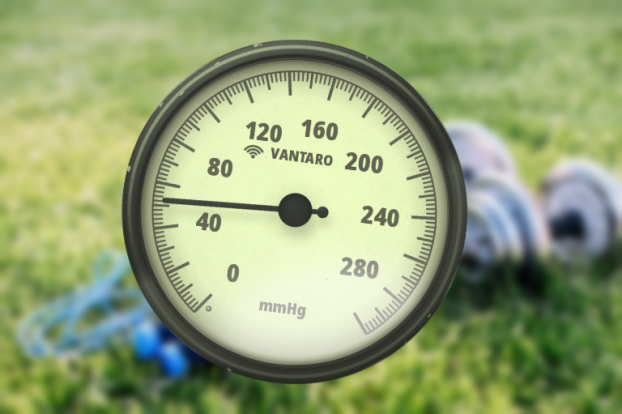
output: 52; mmHg
